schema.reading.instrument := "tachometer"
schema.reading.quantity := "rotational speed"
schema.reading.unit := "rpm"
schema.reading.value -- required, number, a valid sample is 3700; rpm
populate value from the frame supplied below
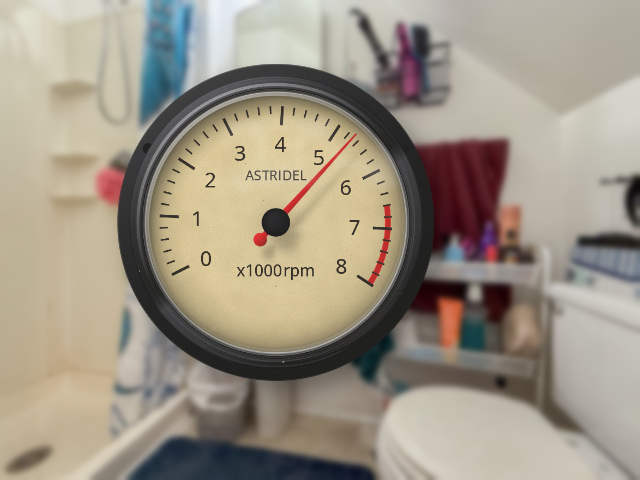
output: 5300; rpm
